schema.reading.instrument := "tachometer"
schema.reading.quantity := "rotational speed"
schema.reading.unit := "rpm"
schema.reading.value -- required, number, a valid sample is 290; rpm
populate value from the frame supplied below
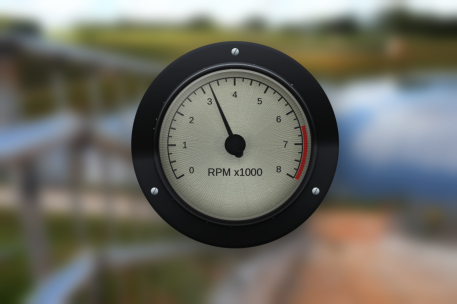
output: 3250; rpm
